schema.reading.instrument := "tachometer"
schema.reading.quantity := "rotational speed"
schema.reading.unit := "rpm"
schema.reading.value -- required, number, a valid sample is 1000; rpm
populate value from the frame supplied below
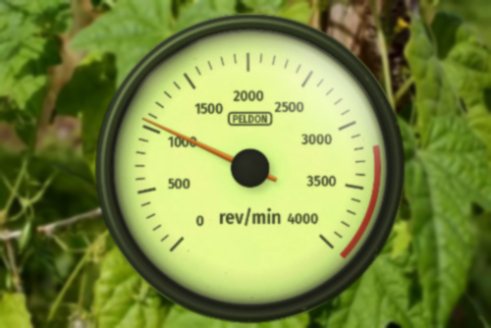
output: 1050; rpm
